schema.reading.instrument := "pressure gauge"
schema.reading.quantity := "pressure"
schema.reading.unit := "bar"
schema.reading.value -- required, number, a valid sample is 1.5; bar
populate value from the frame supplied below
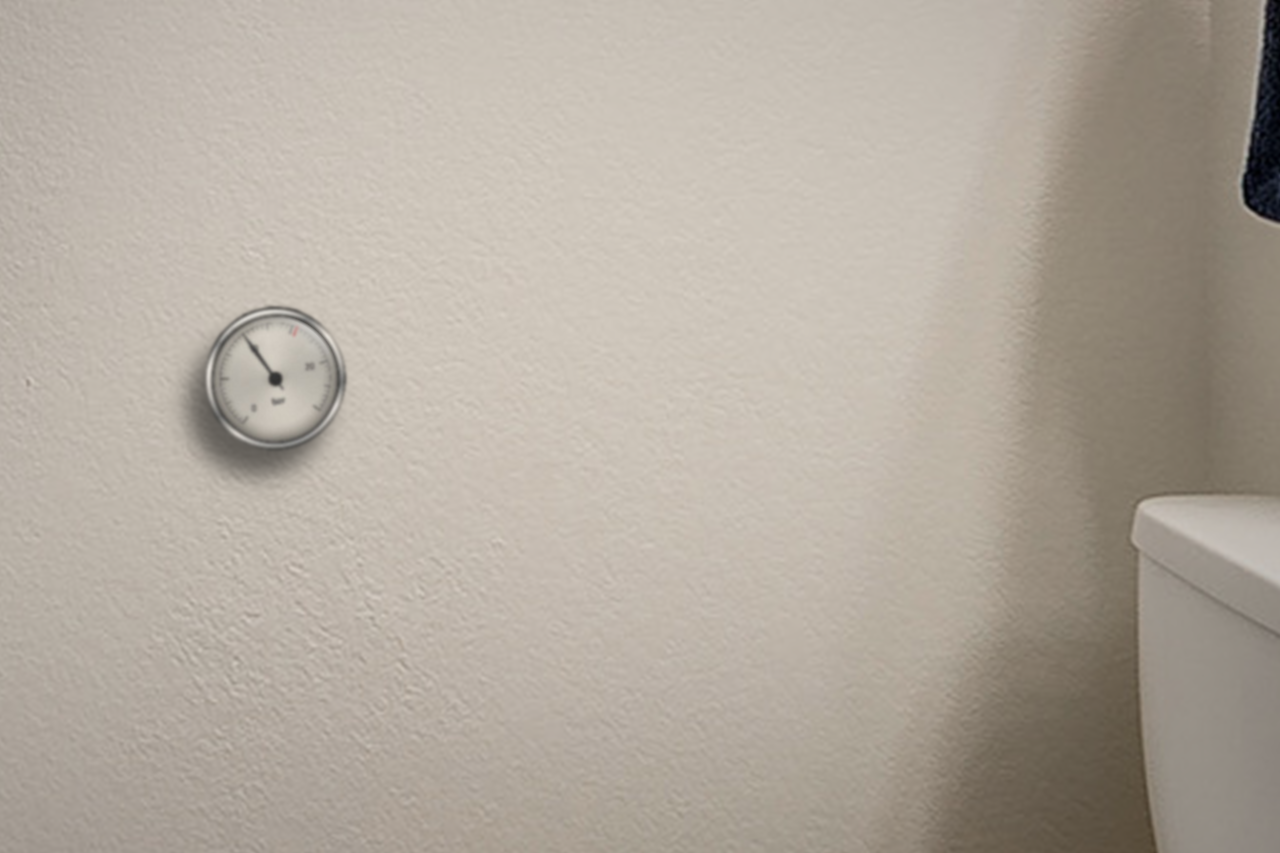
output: 10; bar
